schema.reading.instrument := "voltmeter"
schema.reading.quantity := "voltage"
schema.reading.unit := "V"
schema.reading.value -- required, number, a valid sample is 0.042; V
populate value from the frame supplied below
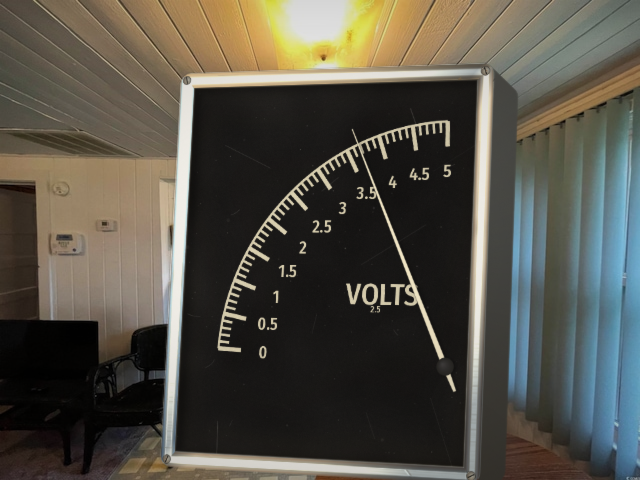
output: 3.7; V
